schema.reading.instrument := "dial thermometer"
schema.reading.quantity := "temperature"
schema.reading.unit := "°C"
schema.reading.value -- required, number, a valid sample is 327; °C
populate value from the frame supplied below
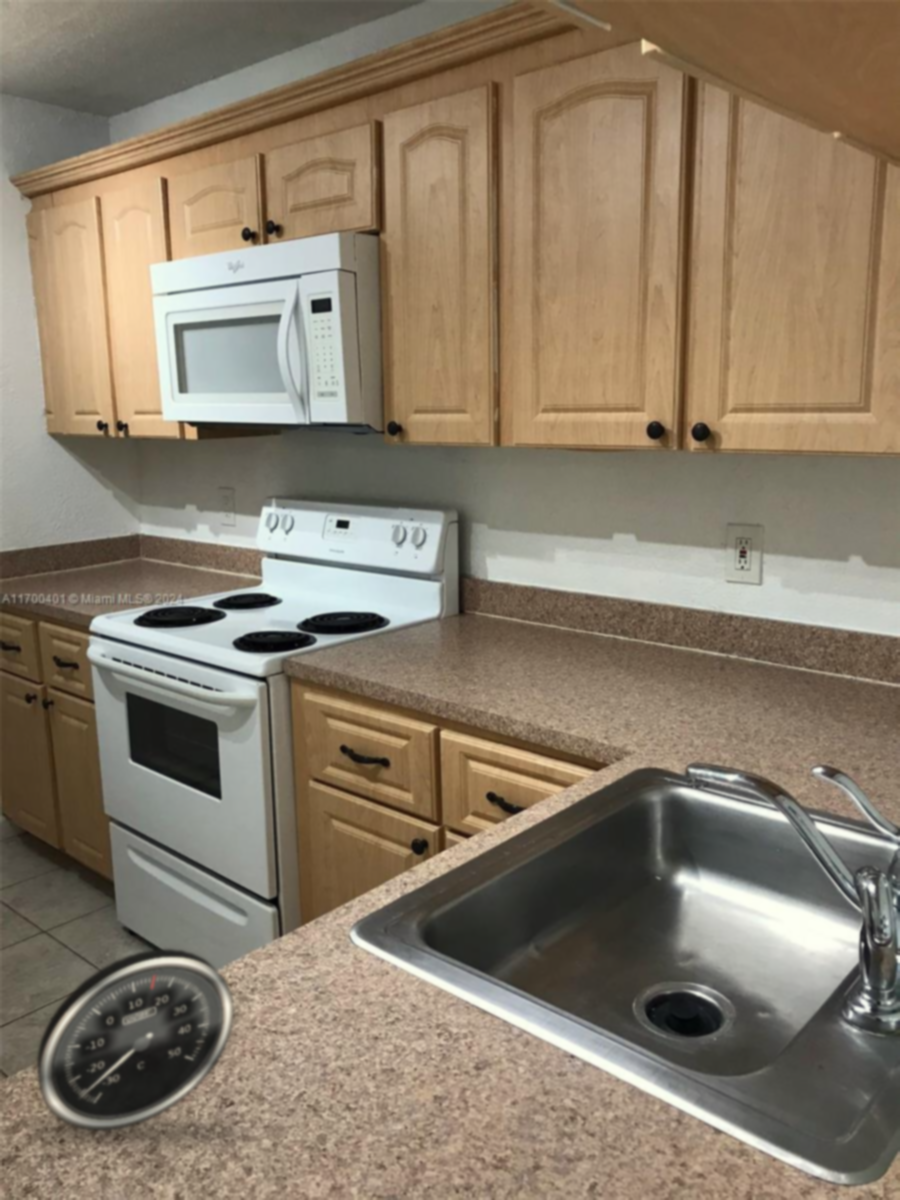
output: -25; °C
